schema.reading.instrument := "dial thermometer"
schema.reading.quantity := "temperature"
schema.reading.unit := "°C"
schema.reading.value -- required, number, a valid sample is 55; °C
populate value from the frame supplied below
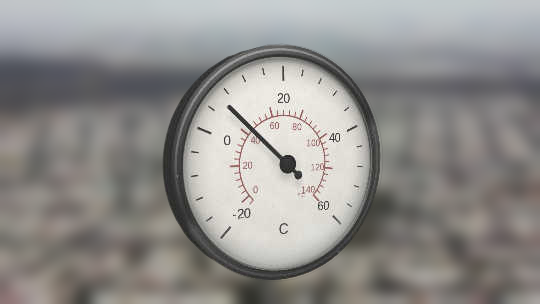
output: 6; °C
